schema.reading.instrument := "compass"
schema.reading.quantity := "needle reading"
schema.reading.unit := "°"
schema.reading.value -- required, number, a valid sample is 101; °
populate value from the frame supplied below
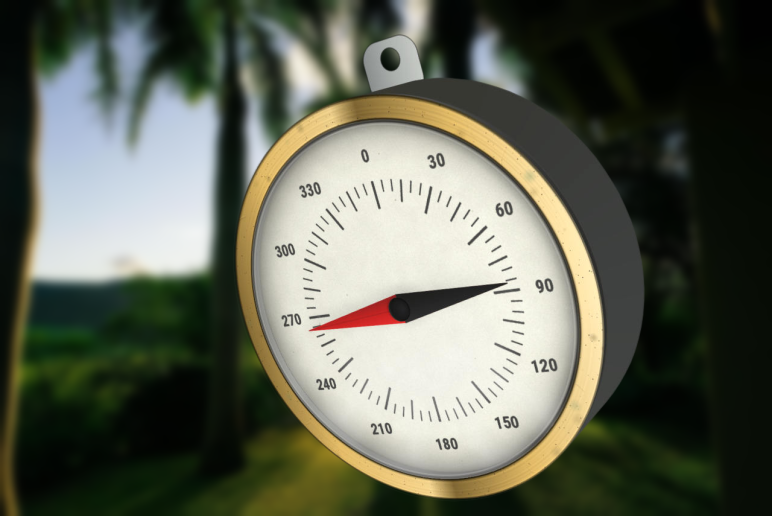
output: 265; °
